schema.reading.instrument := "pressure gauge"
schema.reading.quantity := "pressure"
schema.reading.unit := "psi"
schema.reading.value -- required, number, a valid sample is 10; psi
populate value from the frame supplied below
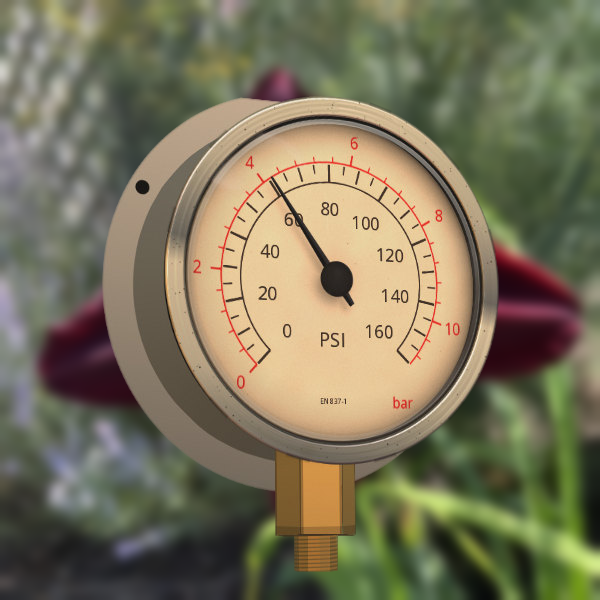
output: 60; psi
